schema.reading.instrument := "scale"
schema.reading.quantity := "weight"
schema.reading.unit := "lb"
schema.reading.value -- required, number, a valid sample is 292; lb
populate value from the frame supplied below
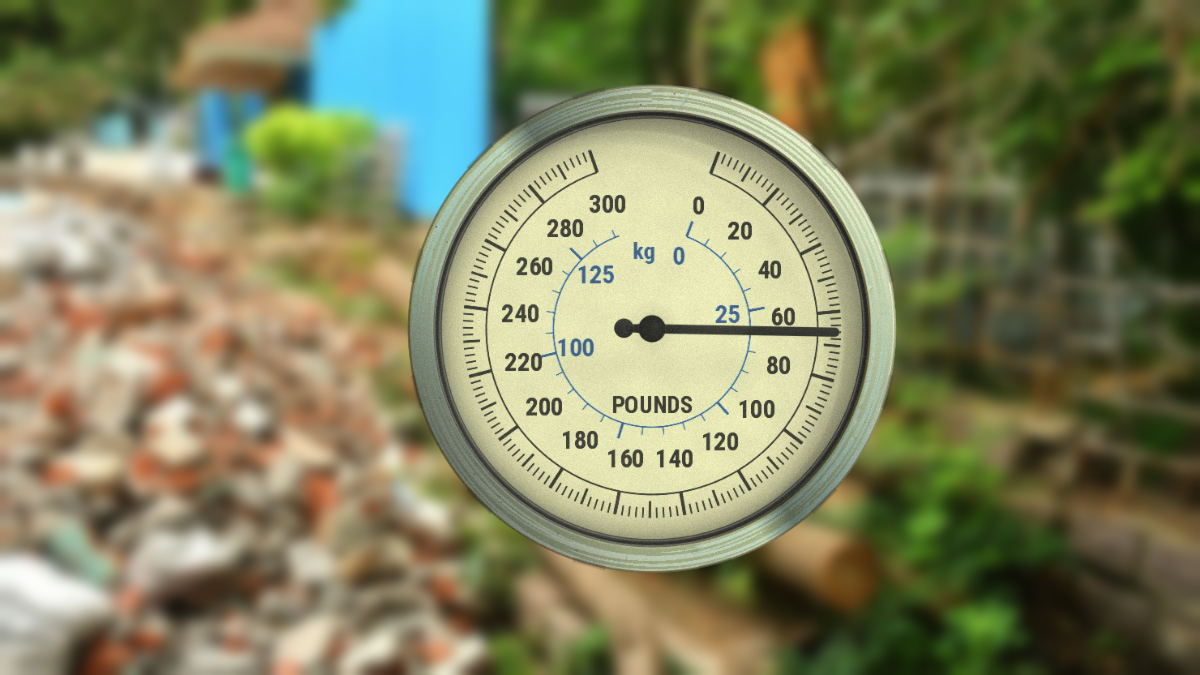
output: 66; lb
